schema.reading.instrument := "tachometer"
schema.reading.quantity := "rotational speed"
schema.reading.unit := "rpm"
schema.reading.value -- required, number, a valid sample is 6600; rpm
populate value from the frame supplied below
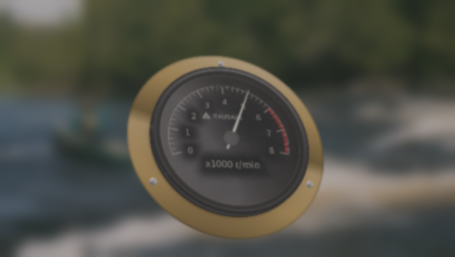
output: 5000; rpm
